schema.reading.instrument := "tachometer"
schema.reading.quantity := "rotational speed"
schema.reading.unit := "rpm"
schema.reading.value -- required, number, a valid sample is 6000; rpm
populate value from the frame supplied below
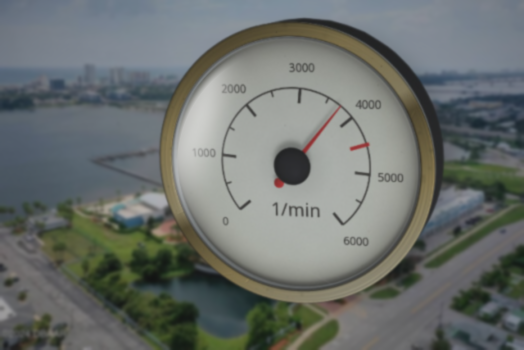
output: 3750; rpm
